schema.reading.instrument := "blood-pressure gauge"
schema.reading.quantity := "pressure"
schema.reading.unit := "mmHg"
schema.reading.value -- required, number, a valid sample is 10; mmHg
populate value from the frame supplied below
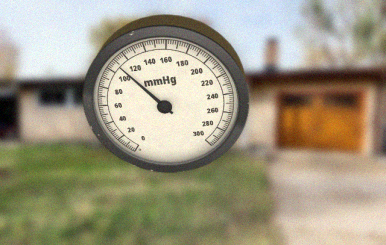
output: 110; mmHg
